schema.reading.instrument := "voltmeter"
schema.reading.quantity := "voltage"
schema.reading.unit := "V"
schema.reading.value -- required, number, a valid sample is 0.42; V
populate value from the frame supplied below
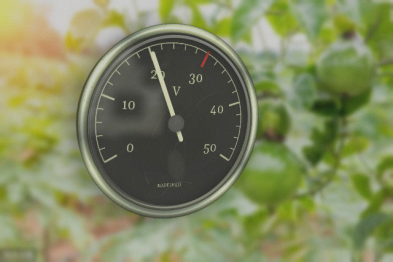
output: 20; V
